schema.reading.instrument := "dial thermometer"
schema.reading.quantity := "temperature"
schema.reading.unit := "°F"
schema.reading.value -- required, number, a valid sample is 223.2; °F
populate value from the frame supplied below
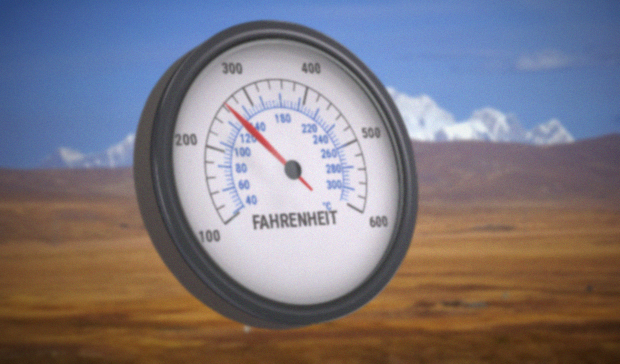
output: 260; °F
